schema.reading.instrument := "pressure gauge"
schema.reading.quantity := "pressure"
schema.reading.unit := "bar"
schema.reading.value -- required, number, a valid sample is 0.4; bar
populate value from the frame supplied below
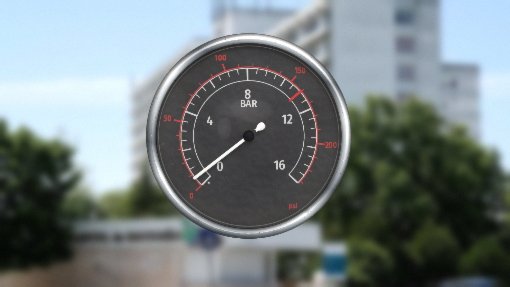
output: 0.5; bar
